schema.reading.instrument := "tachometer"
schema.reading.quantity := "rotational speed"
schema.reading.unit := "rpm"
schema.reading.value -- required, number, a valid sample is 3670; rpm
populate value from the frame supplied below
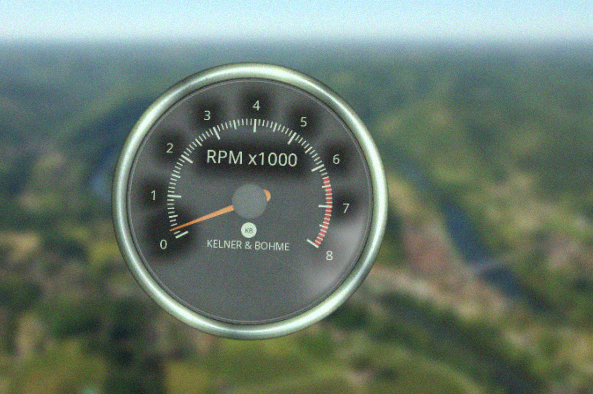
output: 200; rpm
